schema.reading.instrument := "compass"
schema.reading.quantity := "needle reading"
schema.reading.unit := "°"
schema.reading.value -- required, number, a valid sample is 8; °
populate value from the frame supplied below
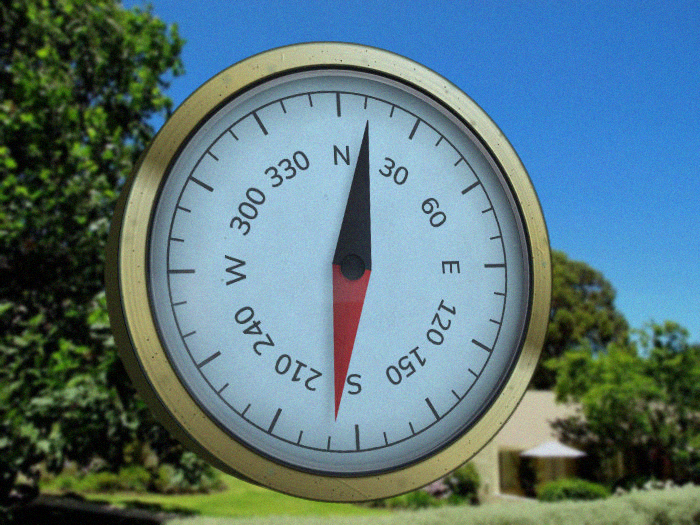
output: 190; °
